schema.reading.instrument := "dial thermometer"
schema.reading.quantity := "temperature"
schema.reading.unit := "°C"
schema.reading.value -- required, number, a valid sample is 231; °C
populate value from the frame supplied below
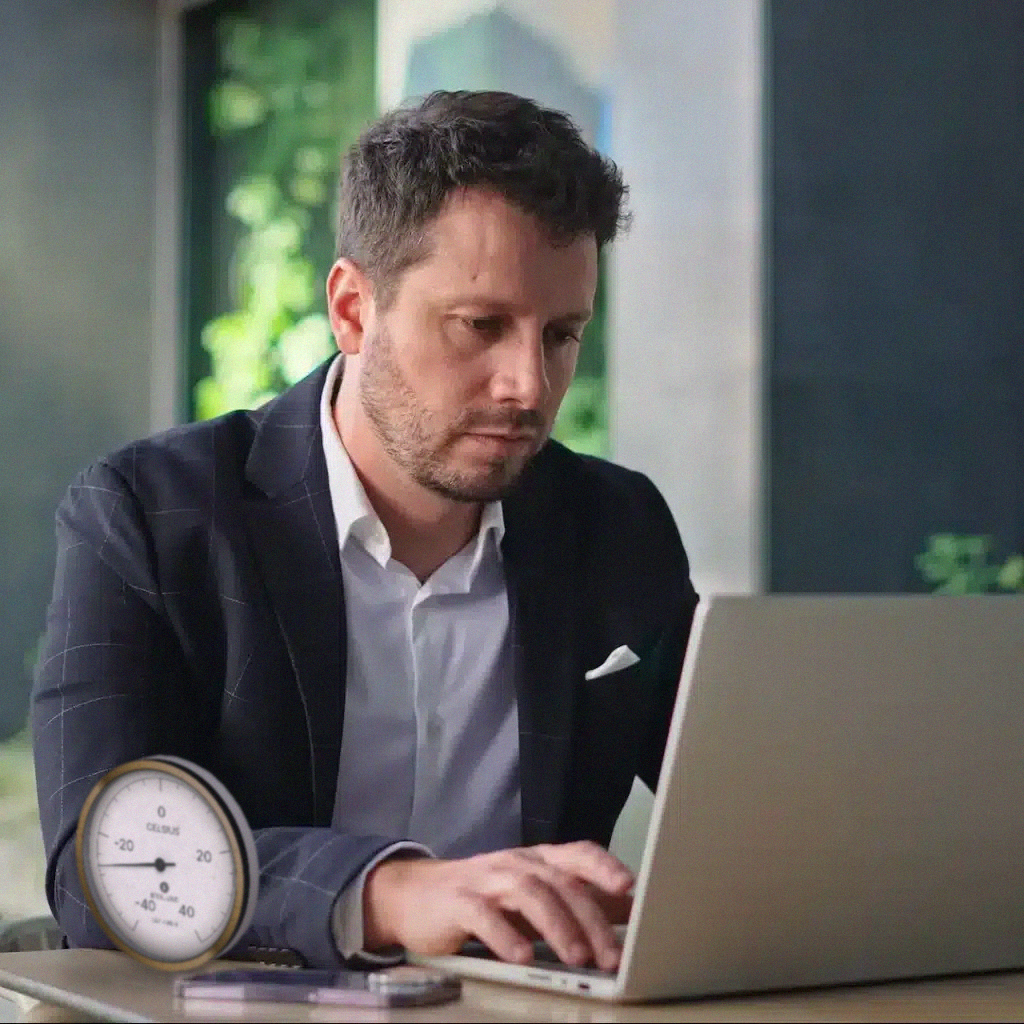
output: -26; °C
